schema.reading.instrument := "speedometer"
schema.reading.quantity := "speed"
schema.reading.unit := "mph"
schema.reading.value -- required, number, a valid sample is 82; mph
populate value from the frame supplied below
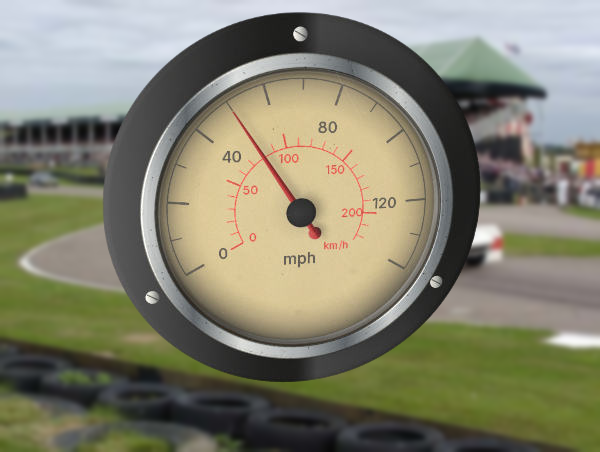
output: 50; mph
